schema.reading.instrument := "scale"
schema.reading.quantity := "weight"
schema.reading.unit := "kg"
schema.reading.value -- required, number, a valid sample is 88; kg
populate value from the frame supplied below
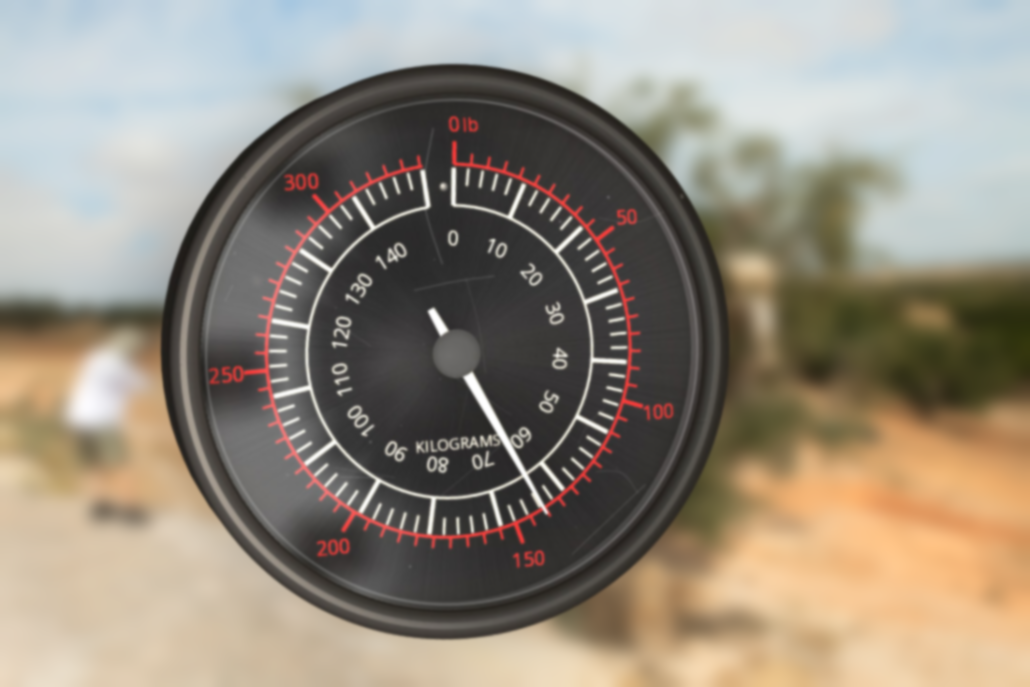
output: 64; kg
